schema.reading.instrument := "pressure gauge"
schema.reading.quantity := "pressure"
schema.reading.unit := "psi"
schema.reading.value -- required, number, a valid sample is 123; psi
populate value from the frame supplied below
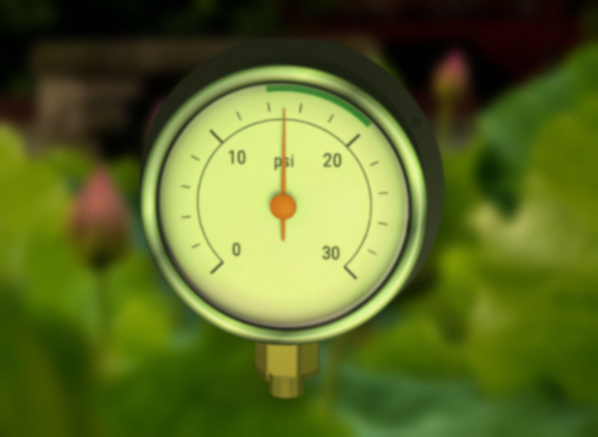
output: 15; psi
